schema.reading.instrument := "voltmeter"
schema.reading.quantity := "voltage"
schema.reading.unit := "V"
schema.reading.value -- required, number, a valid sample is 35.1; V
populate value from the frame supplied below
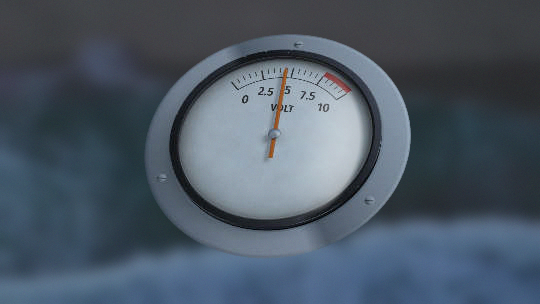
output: 4.5; V
